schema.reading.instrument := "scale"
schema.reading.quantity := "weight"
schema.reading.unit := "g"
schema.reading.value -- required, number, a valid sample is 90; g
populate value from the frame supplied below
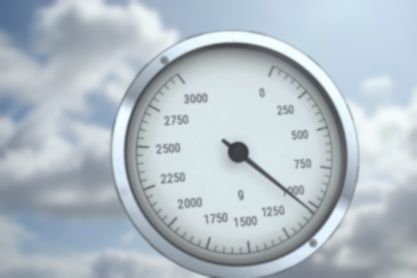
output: 1050; g
